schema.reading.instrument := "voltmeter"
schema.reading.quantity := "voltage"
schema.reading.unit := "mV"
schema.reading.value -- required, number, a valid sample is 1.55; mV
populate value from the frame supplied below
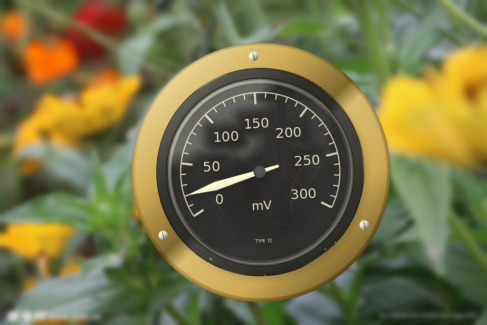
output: 20; mV
